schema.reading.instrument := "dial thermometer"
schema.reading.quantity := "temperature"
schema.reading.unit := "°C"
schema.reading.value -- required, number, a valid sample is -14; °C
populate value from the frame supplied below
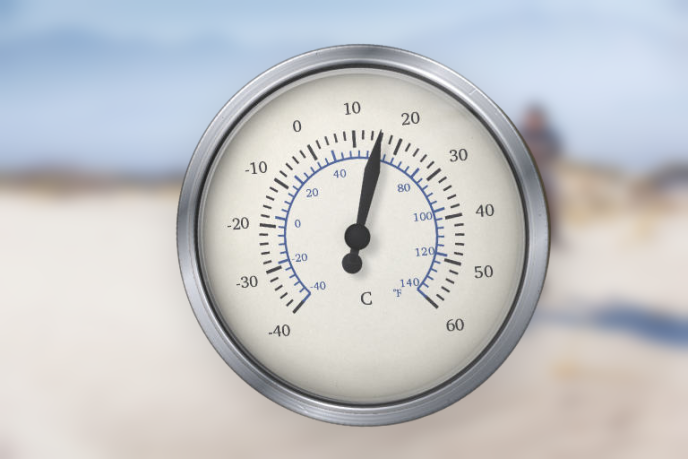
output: 16; °C
